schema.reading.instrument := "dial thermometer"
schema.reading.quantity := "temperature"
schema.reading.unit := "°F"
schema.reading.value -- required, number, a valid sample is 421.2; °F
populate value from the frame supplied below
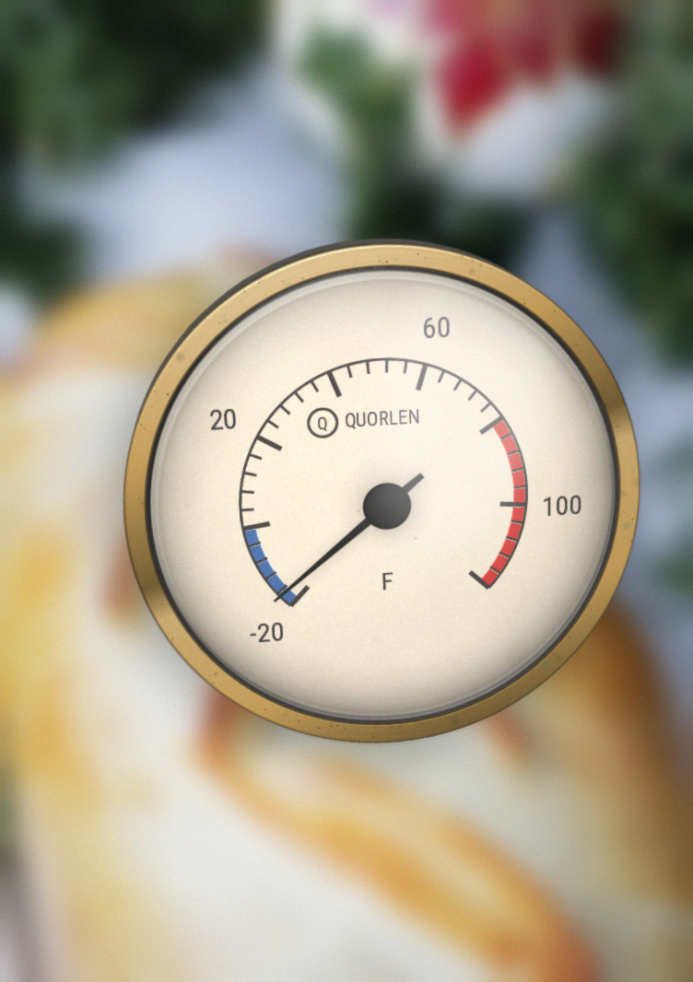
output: -16; °F
